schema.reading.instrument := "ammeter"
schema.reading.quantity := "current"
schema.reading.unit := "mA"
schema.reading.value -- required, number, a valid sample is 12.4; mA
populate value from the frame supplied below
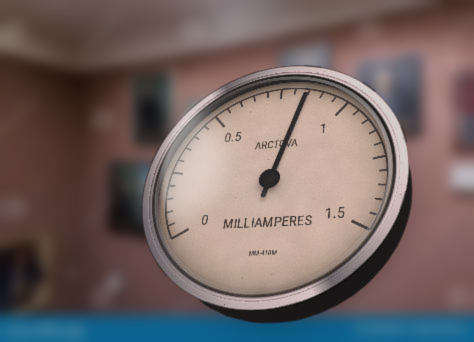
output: 0.85; mA
